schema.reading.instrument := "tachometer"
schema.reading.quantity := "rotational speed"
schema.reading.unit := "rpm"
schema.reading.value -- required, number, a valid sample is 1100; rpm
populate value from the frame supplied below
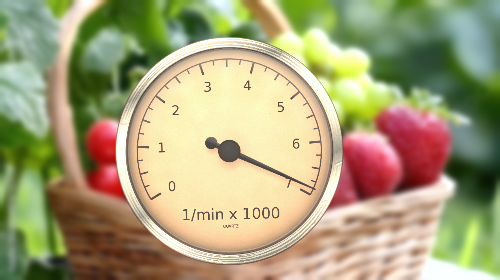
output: 6875; rpm
